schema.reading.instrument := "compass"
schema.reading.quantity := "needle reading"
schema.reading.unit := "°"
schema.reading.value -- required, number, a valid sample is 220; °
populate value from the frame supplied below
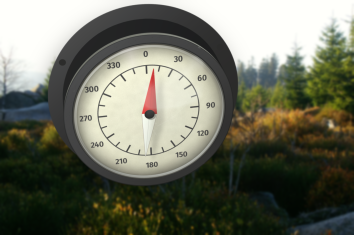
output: 7.5; °
